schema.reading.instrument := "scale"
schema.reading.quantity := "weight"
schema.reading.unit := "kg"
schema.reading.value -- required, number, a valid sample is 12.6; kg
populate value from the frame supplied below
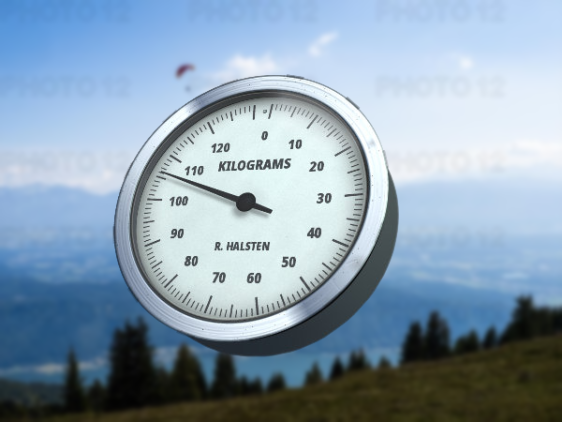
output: 106; kg
